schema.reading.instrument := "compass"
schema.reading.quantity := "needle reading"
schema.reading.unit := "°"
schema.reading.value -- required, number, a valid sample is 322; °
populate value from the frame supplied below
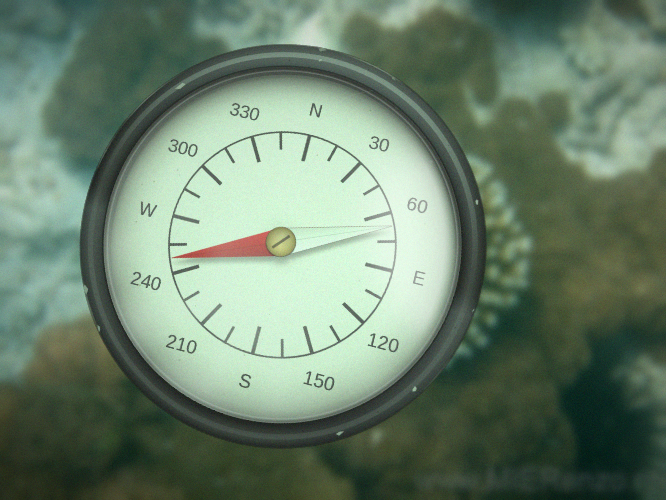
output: 247.5; °
